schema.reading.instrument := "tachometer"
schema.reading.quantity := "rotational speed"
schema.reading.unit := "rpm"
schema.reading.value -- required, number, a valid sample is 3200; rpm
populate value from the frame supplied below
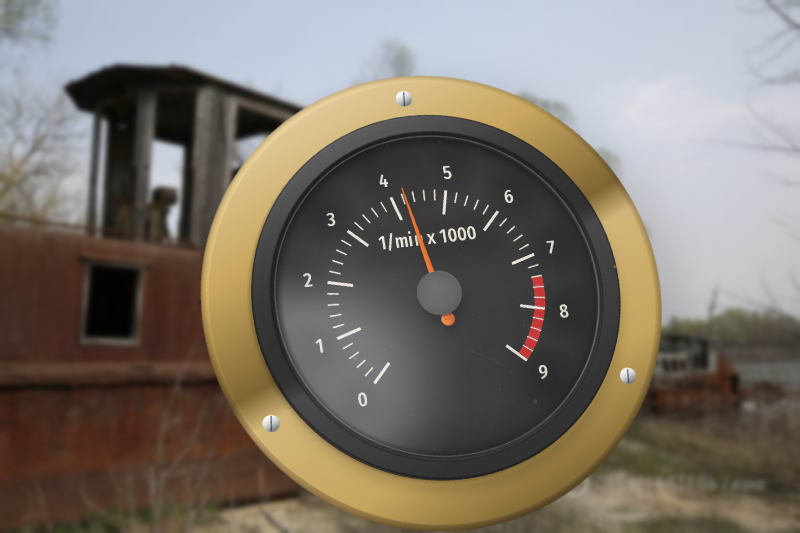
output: 4200; rpm
